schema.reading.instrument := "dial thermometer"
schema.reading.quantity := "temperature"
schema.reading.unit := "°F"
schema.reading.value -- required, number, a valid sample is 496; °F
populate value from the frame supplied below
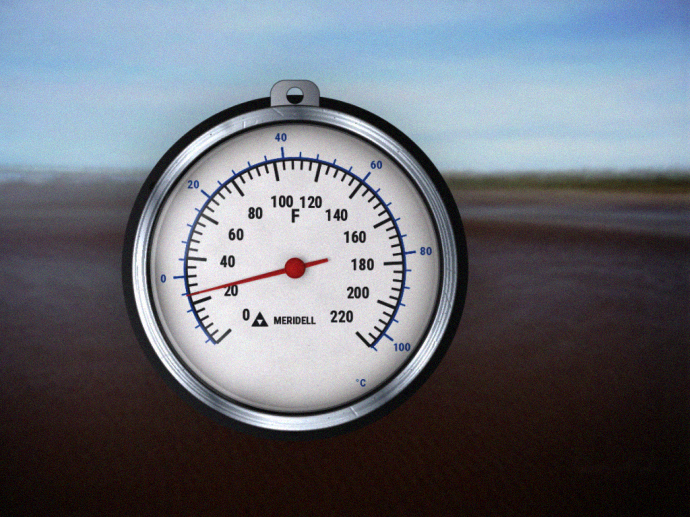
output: 24; °F
